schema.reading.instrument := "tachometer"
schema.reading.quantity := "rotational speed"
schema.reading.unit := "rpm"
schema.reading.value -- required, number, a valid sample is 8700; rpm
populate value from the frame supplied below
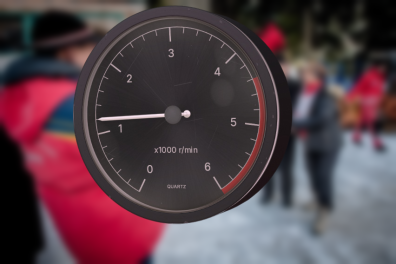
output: 1200; rpm
